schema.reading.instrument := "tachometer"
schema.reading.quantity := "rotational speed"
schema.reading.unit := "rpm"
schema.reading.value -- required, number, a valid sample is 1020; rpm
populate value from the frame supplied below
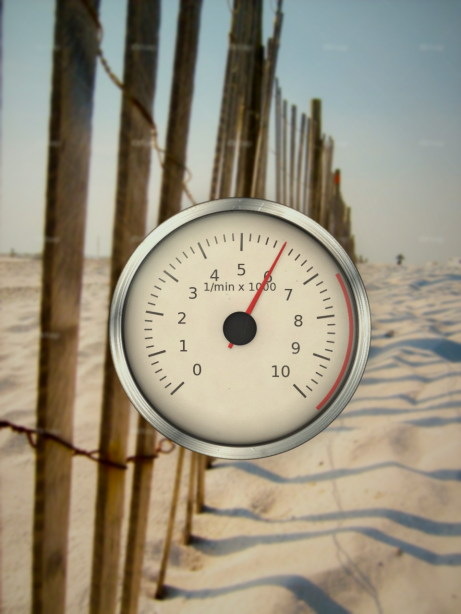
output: 6000; rpm
